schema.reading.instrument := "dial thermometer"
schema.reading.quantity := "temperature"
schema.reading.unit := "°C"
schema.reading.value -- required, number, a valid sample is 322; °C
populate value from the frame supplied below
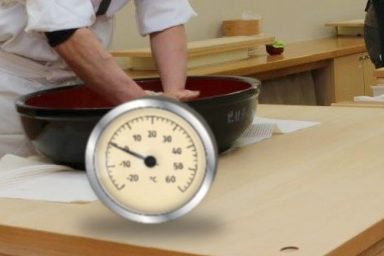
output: 0; °C
